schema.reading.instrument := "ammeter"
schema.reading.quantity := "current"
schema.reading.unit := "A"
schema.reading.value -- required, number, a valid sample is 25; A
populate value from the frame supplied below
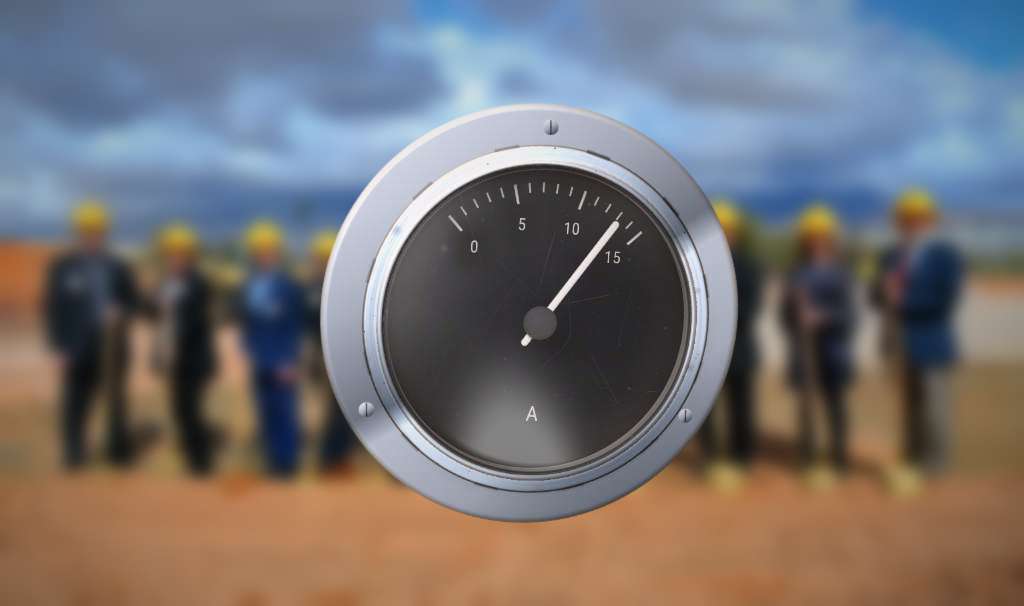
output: 13; A
